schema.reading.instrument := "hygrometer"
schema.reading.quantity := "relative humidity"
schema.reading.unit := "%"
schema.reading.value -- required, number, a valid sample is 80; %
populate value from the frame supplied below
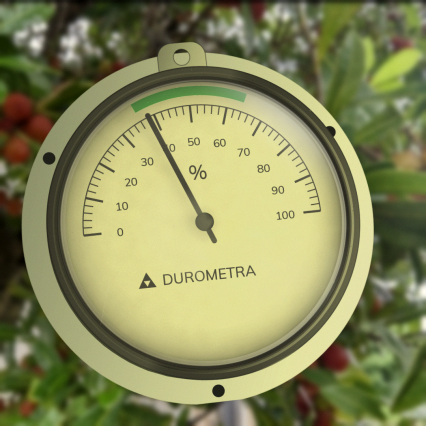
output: 38; %
